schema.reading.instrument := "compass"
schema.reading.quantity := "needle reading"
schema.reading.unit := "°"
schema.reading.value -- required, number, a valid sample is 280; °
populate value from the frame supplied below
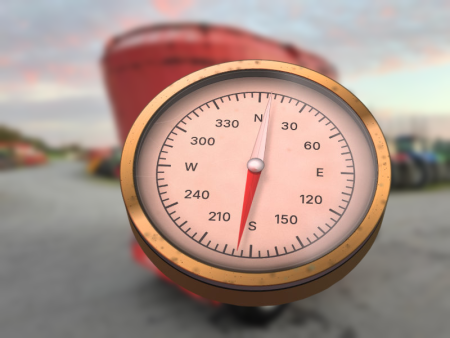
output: 187.5; °
